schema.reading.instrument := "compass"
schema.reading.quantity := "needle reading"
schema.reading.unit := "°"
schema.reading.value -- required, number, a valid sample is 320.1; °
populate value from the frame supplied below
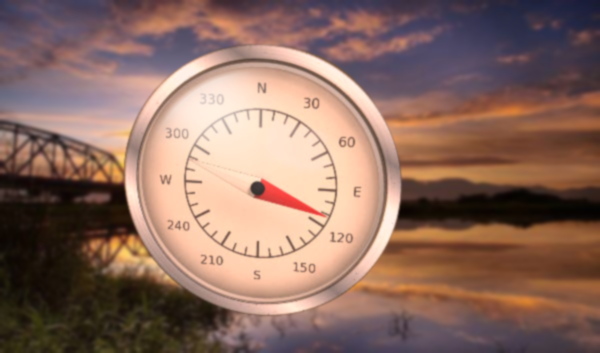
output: 110; °
